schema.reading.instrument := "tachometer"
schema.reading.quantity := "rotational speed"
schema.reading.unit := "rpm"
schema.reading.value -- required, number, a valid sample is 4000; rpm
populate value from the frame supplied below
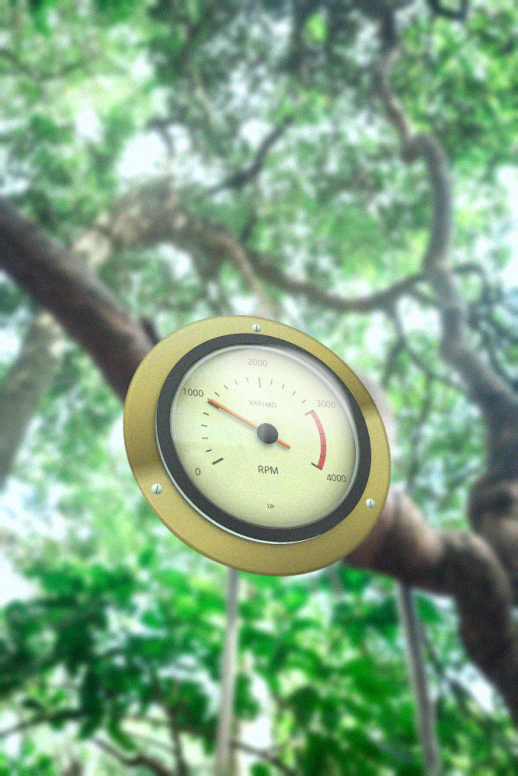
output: 1000; rpm
